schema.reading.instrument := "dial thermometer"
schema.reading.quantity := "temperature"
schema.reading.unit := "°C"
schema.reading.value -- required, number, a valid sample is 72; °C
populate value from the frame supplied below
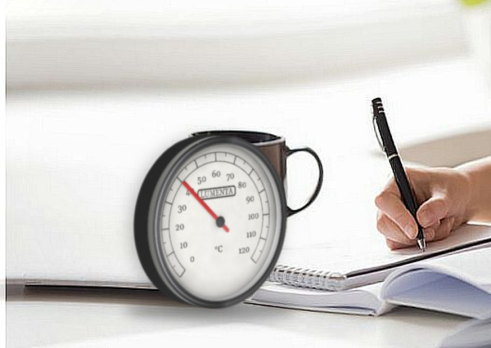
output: 40; °C
